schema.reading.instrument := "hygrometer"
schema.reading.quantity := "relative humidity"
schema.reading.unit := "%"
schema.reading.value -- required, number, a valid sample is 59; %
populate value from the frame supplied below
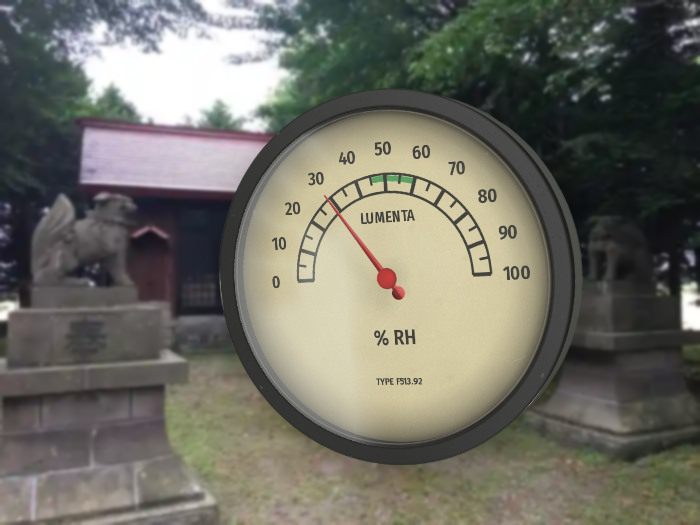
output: 30; %
